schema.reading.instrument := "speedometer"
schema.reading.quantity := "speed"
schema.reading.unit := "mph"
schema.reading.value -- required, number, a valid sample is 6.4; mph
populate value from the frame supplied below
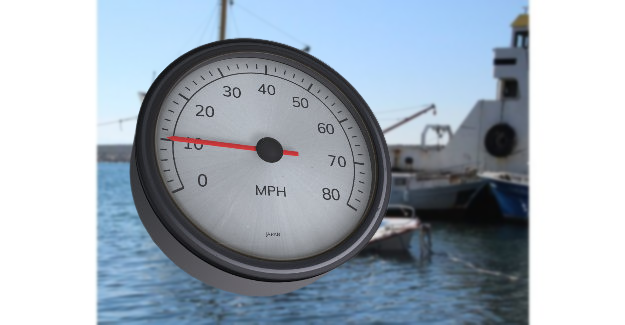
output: 10; mph
